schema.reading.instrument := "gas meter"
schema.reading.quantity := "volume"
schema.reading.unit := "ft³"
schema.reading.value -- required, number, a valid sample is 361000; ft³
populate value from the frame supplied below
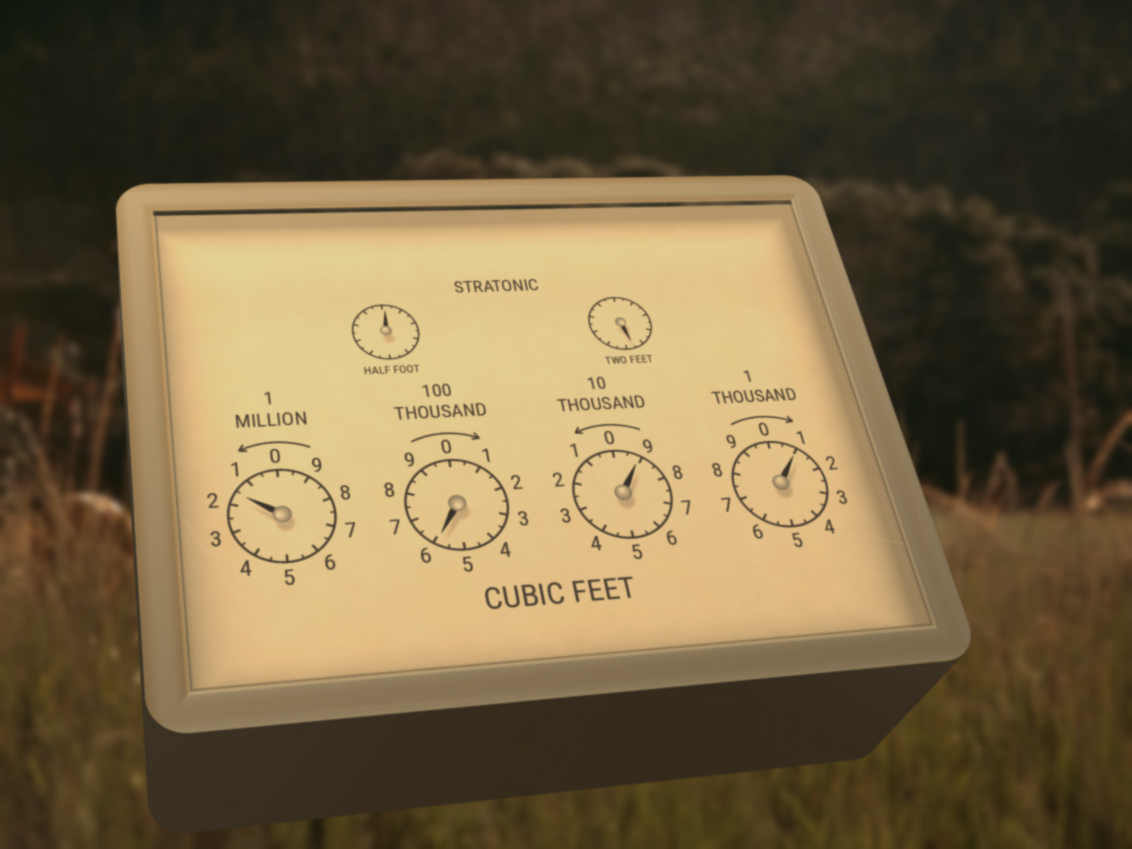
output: 159100; ft³
